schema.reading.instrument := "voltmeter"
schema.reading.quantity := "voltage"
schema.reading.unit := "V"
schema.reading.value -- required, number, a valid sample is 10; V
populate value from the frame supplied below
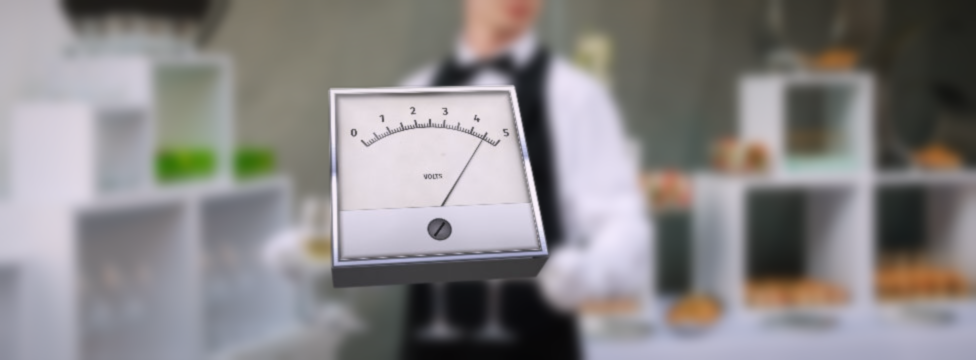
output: 4.5; V
